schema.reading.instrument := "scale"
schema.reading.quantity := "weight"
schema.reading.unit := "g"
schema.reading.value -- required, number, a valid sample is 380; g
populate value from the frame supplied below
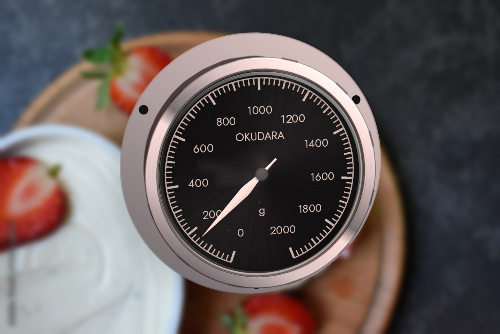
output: 160; g
